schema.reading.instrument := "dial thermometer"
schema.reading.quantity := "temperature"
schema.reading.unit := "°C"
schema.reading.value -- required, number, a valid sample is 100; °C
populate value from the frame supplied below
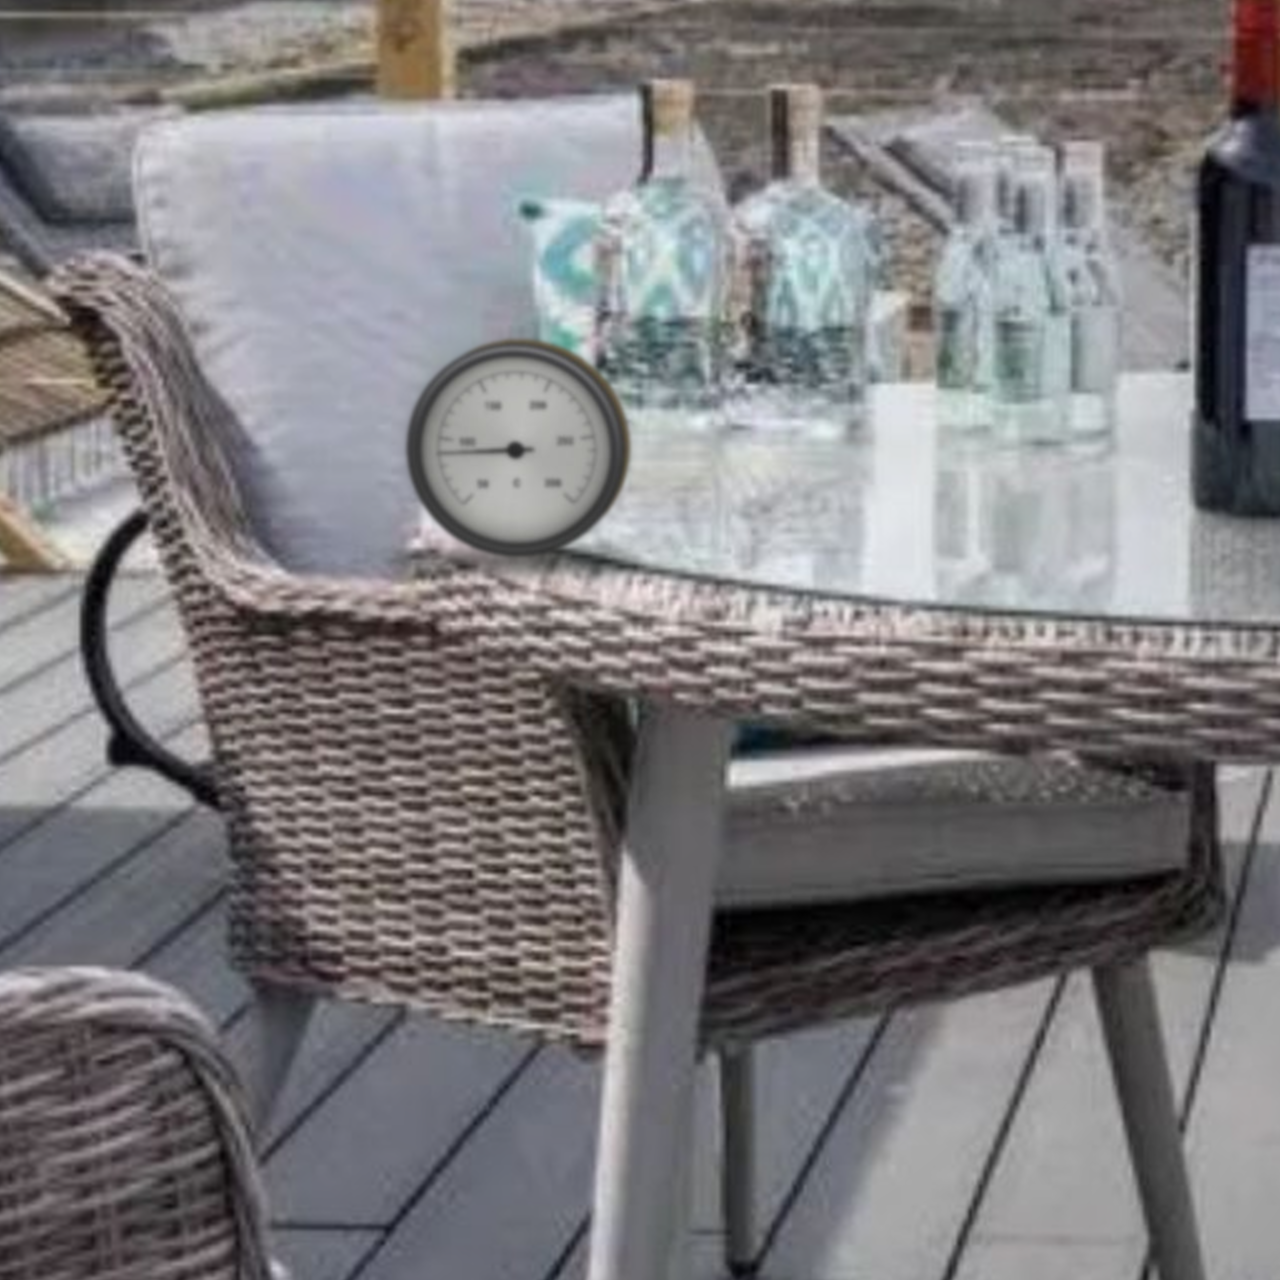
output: 90; °C
